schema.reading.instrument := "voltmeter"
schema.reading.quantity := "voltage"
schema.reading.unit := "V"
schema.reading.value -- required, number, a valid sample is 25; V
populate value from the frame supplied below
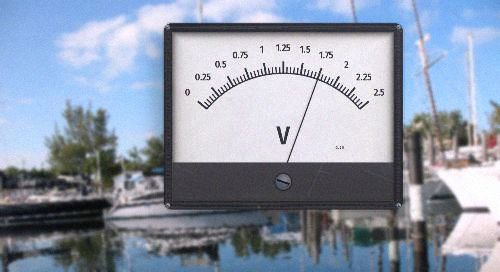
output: 1.75; V
